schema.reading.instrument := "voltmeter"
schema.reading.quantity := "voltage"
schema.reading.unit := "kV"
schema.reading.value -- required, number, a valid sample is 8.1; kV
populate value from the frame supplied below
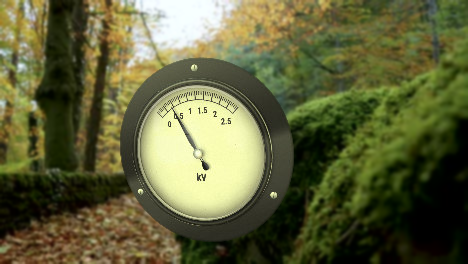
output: 0.5; kV
